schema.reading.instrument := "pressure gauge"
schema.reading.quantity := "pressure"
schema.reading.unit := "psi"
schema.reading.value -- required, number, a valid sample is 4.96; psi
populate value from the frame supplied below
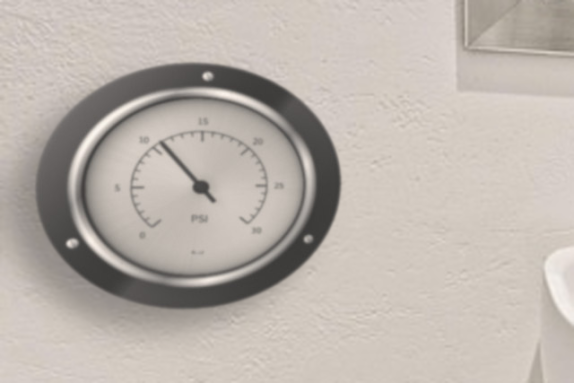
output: 11; psi
